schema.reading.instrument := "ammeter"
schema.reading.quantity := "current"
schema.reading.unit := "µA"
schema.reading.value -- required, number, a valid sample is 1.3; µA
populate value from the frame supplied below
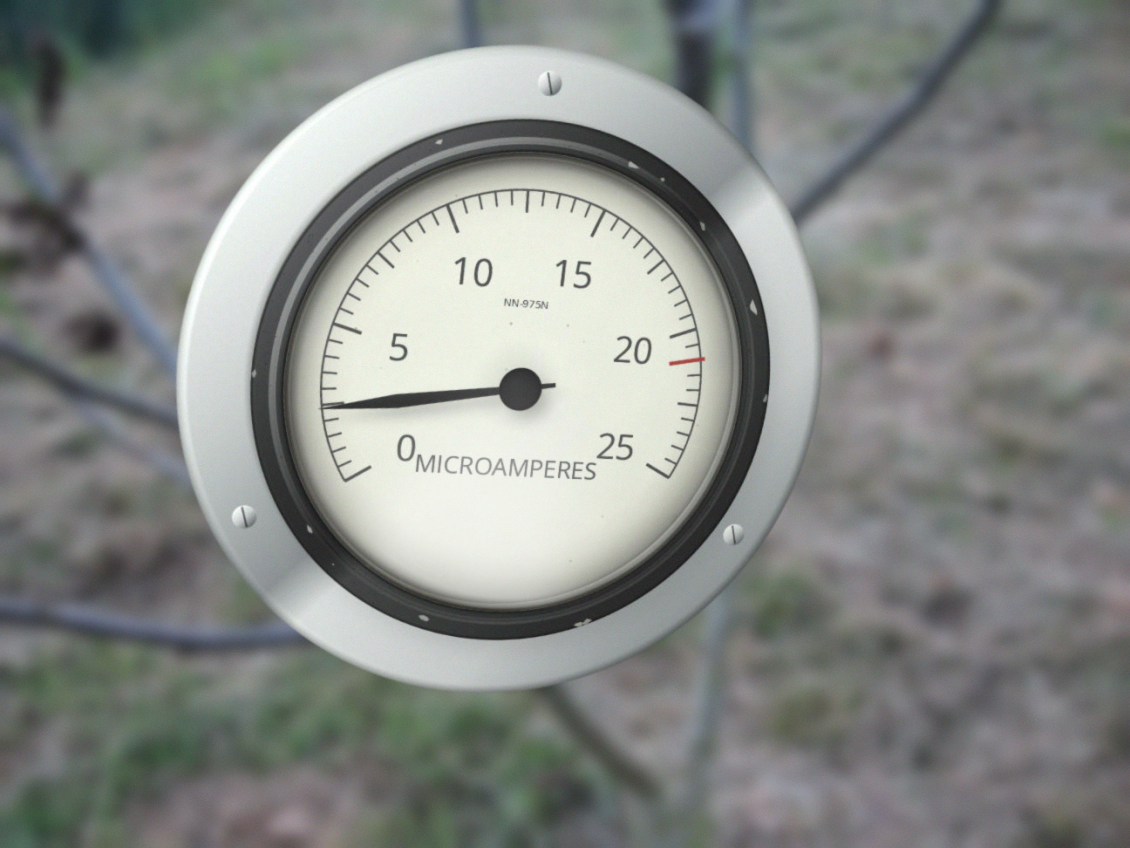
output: 2.5; µA
